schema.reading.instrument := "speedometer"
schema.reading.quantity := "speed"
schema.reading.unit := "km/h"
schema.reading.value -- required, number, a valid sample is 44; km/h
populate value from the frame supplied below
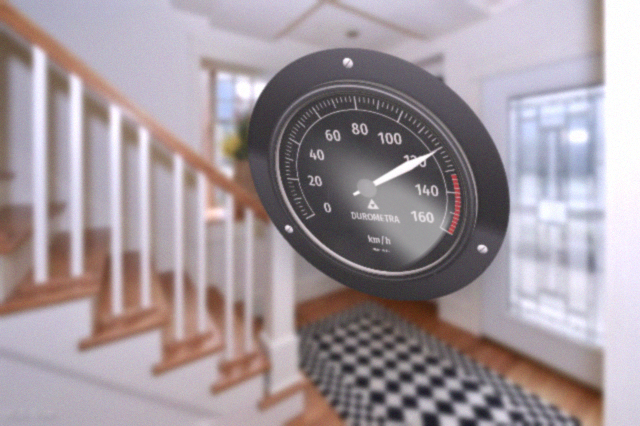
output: 120; km/h
